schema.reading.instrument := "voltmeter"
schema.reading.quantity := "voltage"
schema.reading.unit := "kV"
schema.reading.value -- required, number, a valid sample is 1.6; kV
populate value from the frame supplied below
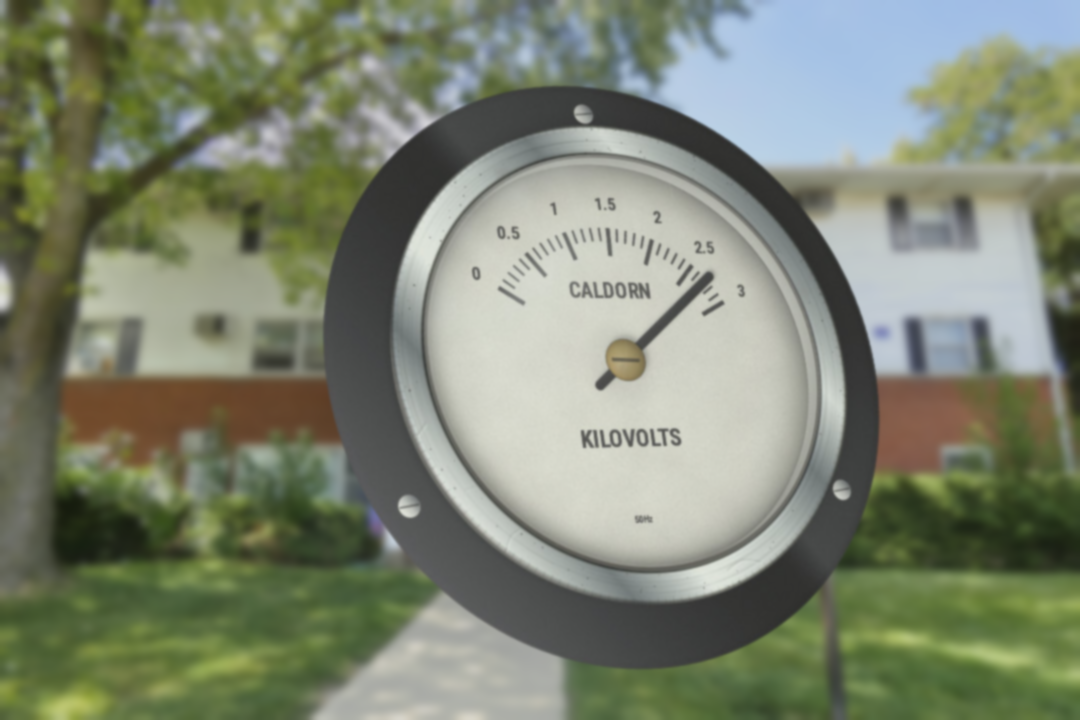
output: 2.7; kV
